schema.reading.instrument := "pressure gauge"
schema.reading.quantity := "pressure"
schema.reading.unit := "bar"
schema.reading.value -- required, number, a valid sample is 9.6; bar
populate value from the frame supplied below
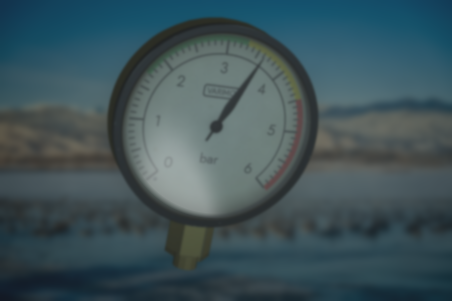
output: 3.6; bar
